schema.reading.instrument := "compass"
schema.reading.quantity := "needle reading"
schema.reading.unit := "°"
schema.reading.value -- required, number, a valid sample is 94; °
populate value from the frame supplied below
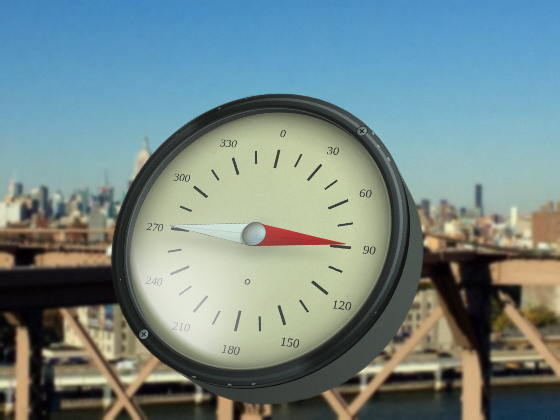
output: 90; °
